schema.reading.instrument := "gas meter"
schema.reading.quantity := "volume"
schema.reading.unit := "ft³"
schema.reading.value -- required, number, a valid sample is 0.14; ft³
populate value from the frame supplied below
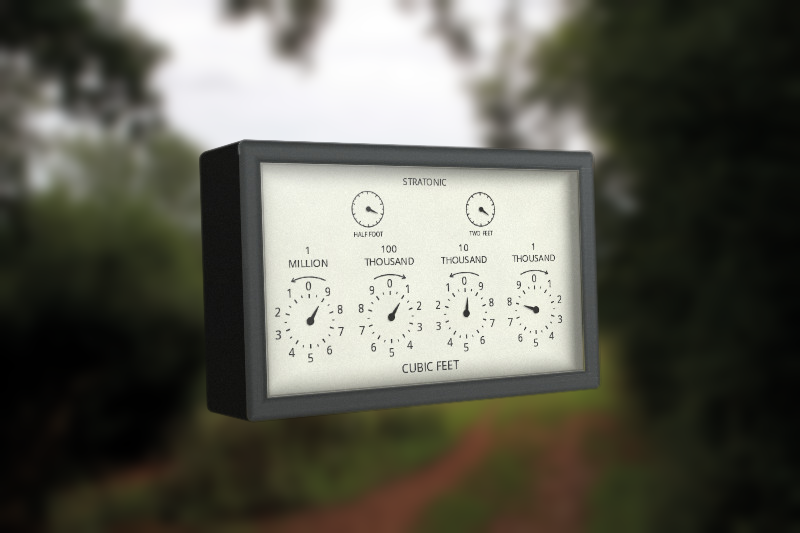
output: 909800; ft³
